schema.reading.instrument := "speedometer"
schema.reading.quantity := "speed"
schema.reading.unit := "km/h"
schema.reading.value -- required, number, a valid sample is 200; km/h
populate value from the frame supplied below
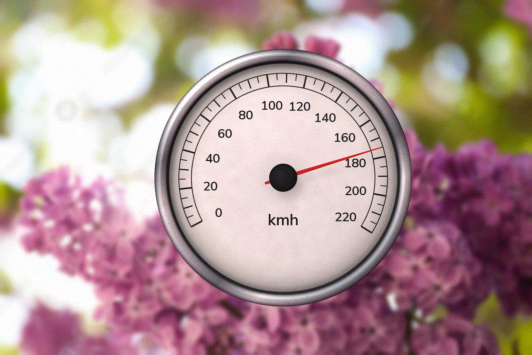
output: 175; km/h
